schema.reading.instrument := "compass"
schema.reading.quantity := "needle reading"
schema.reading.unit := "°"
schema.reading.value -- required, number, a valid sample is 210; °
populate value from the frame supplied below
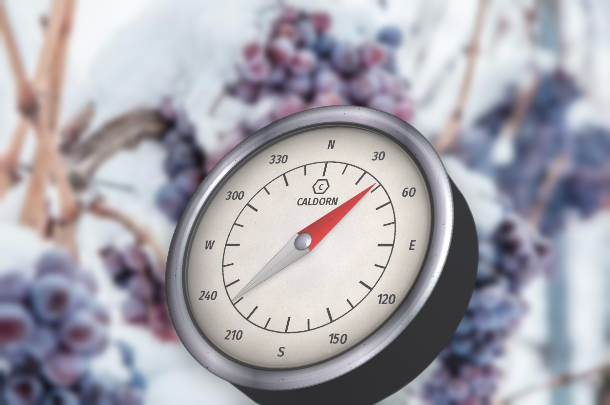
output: 45; °
